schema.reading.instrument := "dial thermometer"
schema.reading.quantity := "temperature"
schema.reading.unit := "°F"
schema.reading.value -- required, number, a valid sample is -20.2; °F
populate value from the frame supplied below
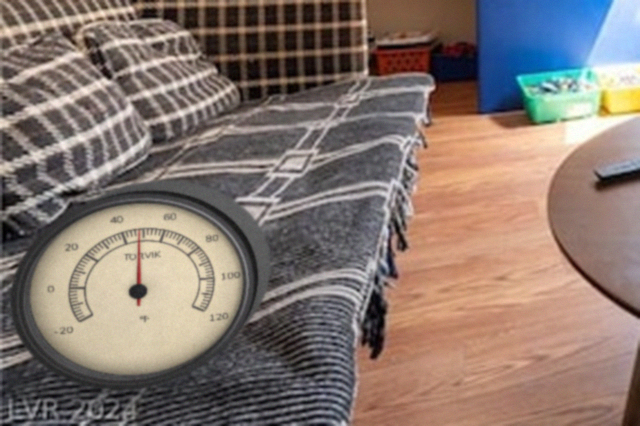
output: 50; °F
